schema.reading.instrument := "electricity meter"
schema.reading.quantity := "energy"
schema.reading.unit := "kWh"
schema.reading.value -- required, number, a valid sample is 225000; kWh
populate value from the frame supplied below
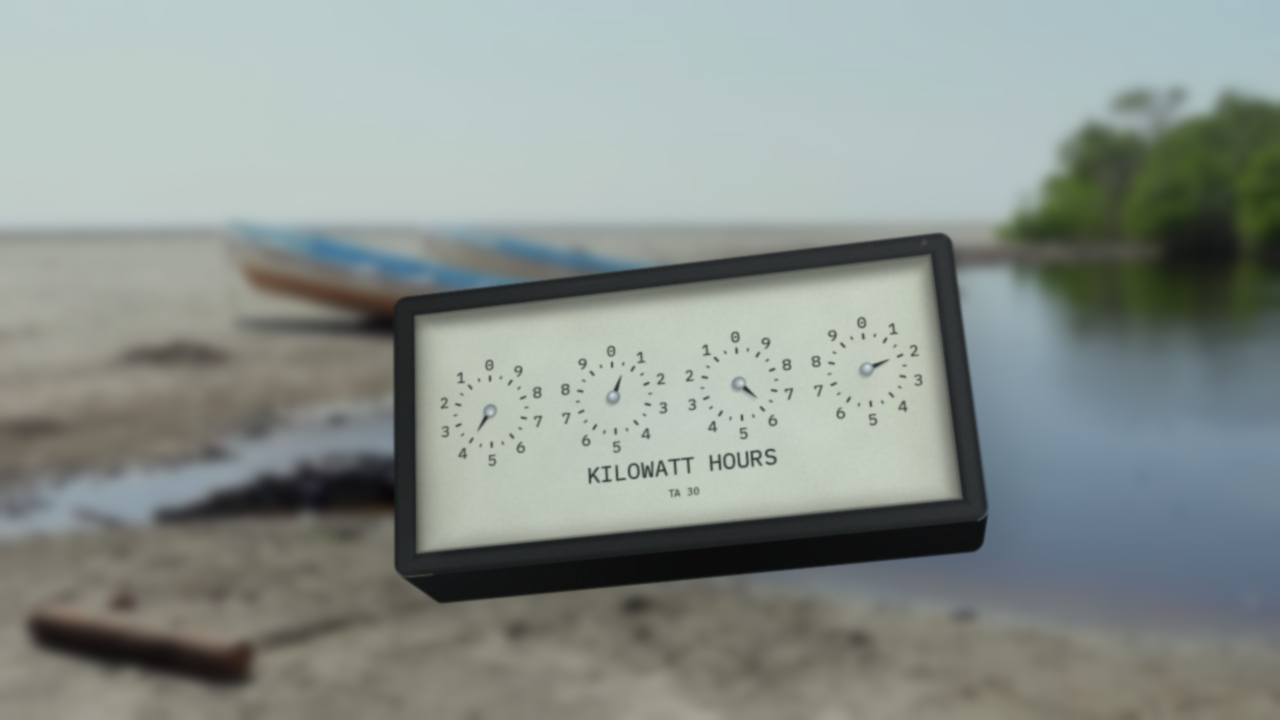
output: 4062; kWh
